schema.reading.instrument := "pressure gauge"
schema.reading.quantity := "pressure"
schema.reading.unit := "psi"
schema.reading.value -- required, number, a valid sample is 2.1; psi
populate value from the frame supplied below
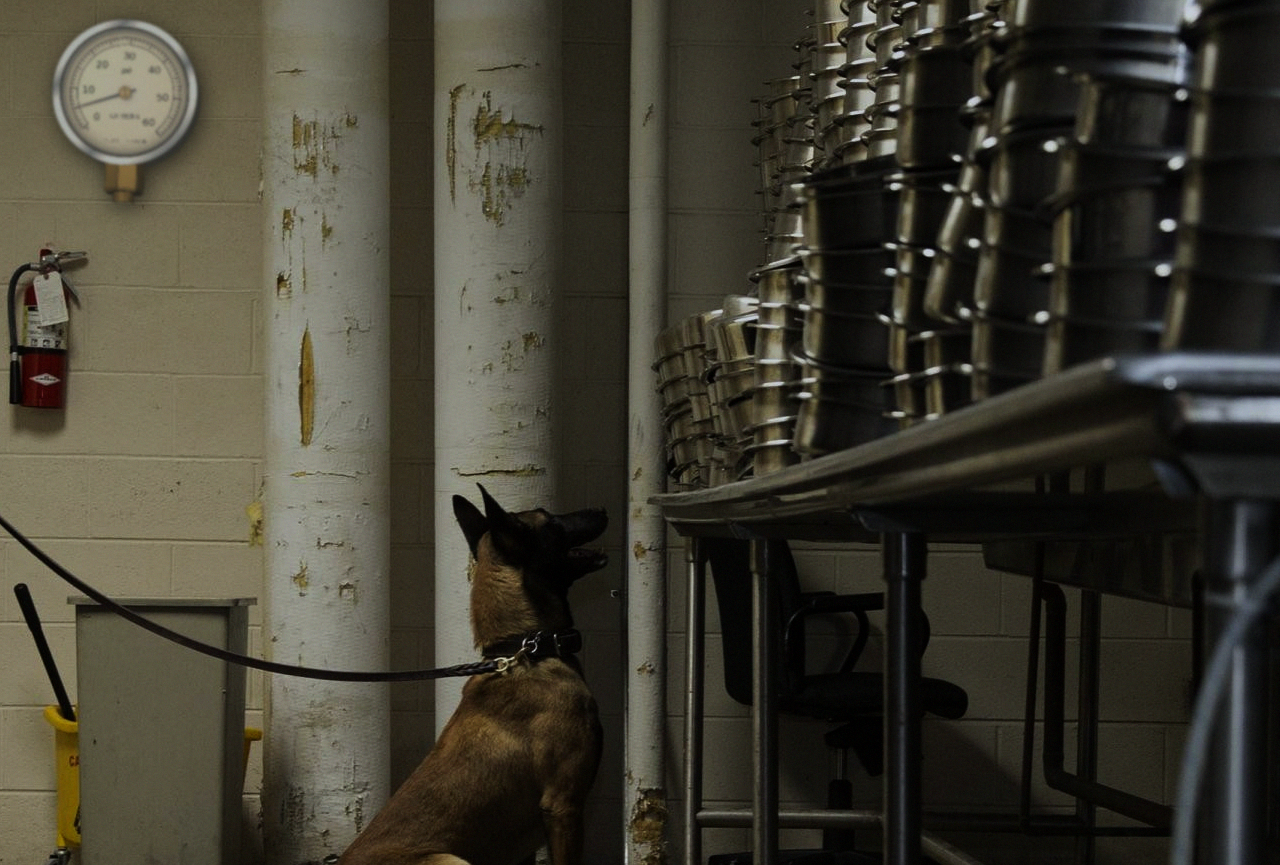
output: 5; psi
